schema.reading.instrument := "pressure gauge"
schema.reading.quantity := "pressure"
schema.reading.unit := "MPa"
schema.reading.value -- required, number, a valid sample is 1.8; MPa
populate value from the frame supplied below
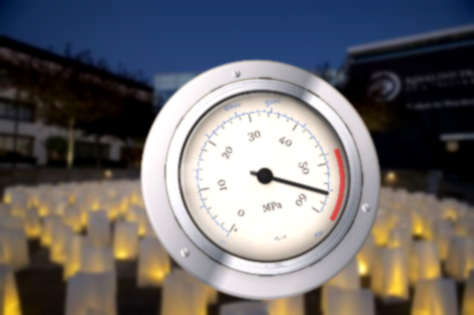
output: 56; MPa
